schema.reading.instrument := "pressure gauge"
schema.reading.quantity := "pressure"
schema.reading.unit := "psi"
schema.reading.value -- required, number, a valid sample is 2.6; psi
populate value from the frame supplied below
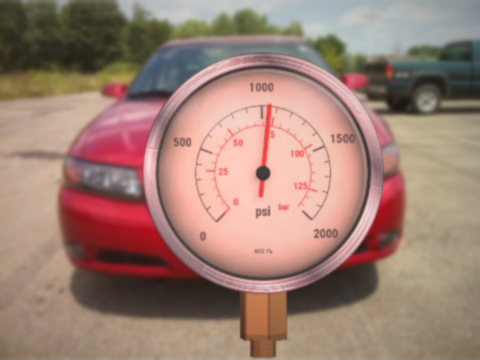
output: 1050; psi
